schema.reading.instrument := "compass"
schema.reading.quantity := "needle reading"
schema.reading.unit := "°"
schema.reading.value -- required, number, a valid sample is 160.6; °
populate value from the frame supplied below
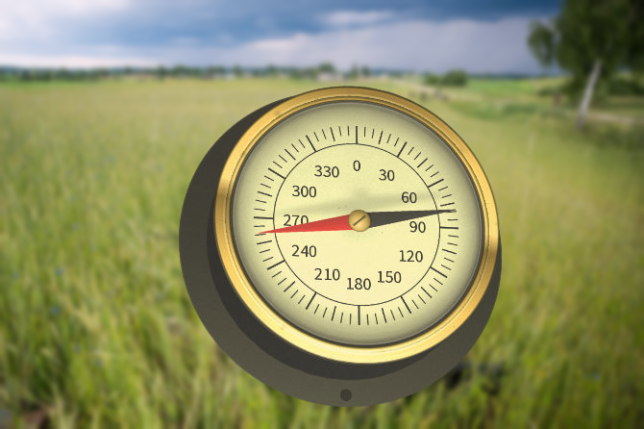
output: 260; °
